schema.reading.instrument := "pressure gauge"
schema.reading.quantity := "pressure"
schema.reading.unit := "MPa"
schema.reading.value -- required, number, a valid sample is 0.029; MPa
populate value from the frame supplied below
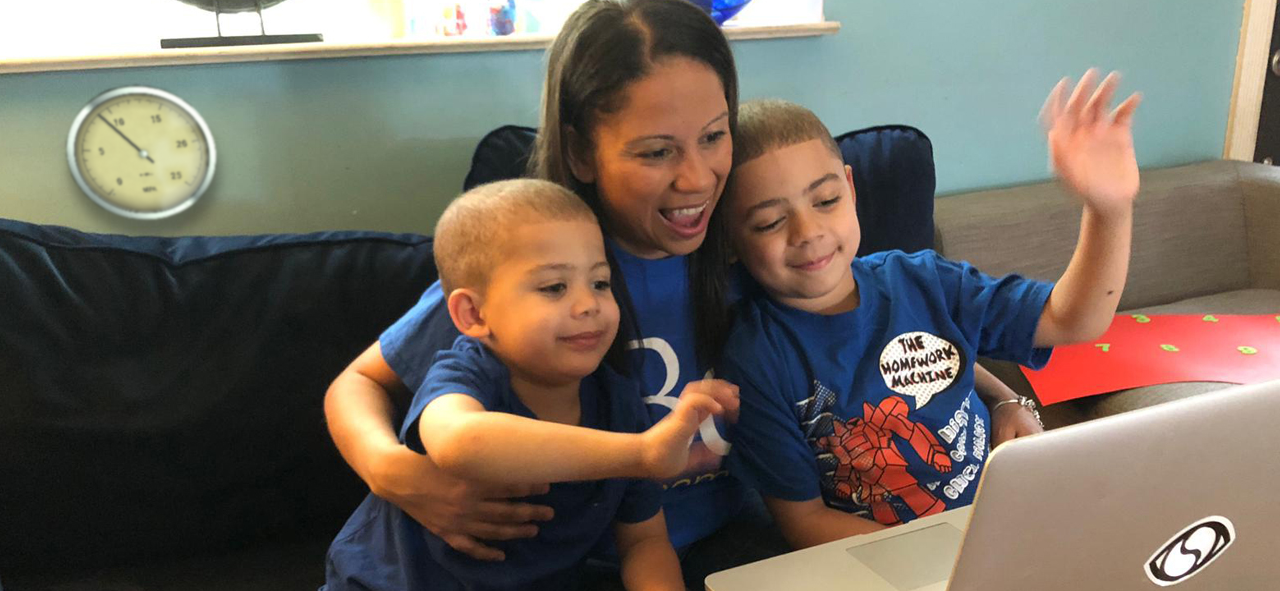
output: 9; MPa
